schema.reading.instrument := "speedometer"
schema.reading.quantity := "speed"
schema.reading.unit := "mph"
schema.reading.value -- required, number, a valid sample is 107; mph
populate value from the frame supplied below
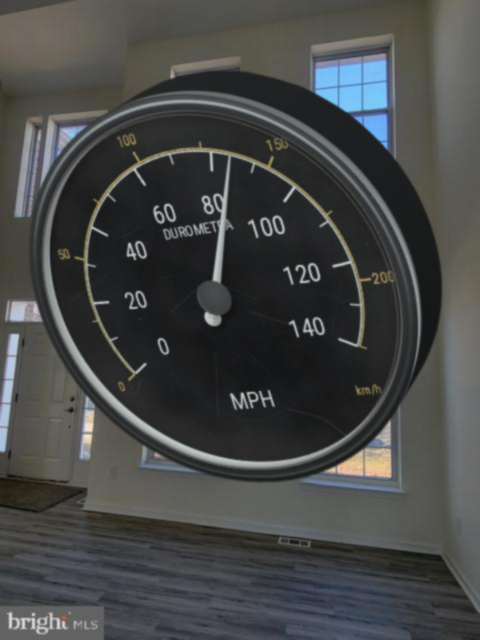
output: 85; mph
